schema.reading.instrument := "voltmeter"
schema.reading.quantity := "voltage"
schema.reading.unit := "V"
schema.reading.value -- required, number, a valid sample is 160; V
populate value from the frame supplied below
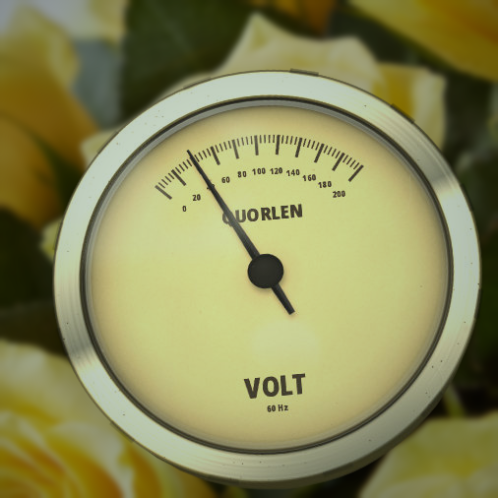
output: 40; V
